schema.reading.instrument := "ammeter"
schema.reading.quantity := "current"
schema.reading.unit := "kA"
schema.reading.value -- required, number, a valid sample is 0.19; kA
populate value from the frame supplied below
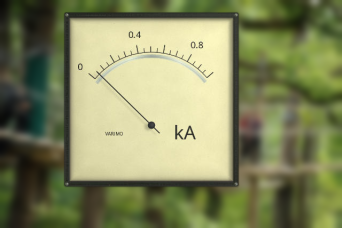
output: 0.05; kA
